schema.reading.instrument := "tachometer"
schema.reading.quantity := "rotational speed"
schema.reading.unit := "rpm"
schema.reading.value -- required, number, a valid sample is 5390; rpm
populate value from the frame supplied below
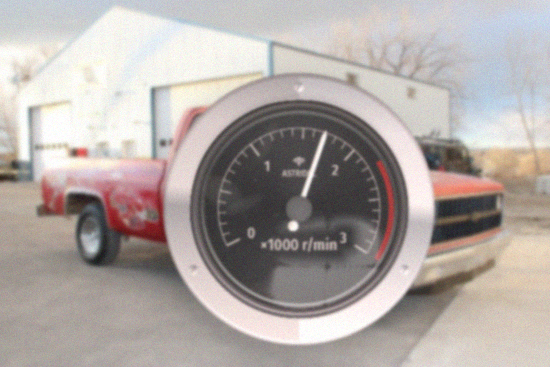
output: 1700; rpm
